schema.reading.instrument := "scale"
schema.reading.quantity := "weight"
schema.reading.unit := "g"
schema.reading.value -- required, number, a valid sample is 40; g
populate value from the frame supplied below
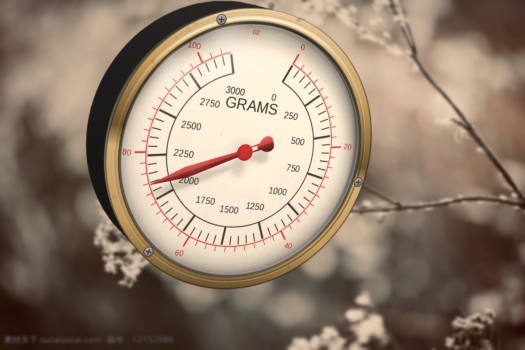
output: 2100; g
